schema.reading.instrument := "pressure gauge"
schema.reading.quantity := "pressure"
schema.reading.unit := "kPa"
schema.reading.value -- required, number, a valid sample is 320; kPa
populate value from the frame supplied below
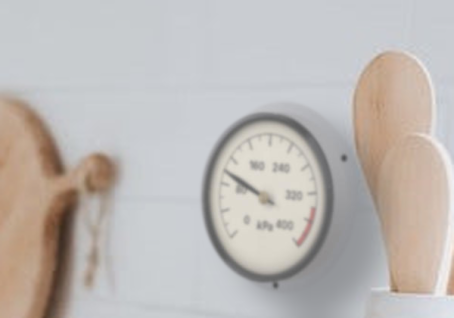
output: 100; kPa
